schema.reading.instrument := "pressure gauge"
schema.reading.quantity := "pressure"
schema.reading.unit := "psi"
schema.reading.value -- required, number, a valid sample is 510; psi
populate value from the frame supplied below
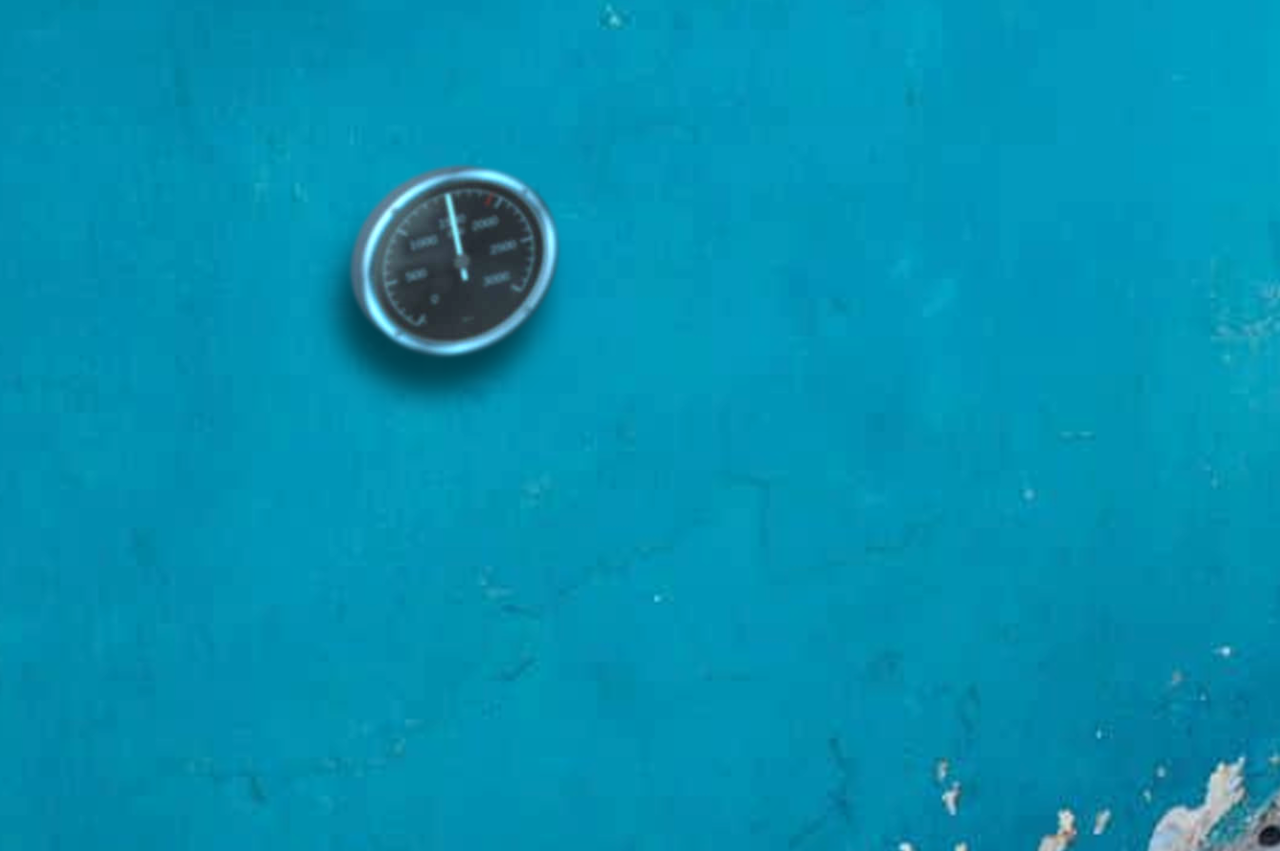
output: 1500; psi
